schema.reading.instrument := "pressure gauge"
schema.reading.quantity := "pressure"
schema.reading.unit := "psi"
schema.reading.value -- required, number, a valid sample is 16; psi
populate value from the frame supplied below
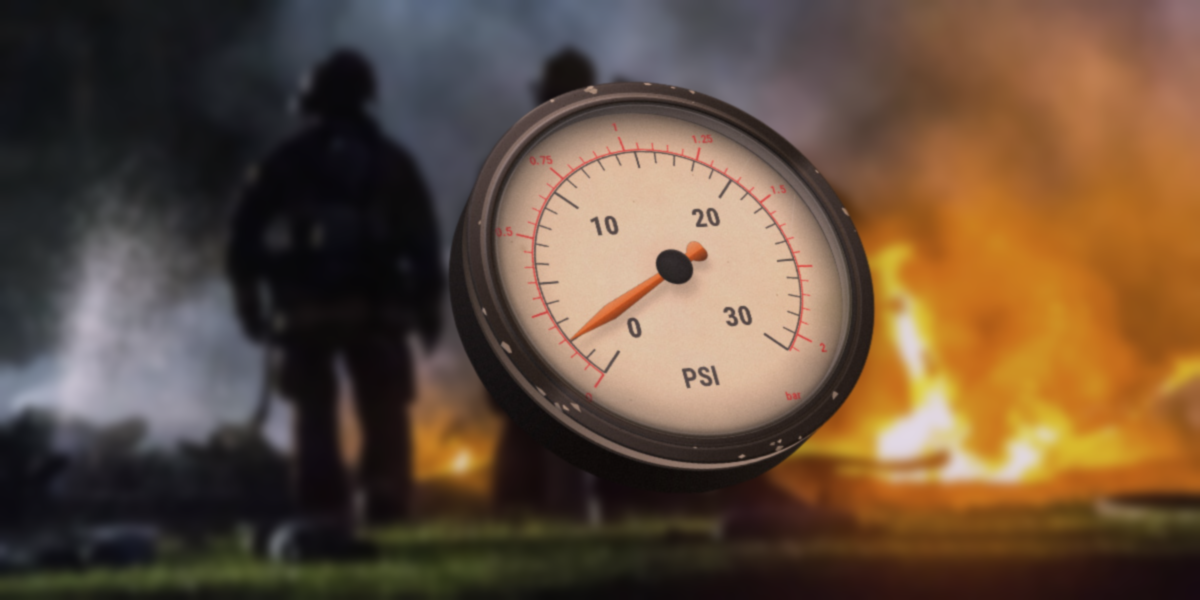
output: 2; psi
